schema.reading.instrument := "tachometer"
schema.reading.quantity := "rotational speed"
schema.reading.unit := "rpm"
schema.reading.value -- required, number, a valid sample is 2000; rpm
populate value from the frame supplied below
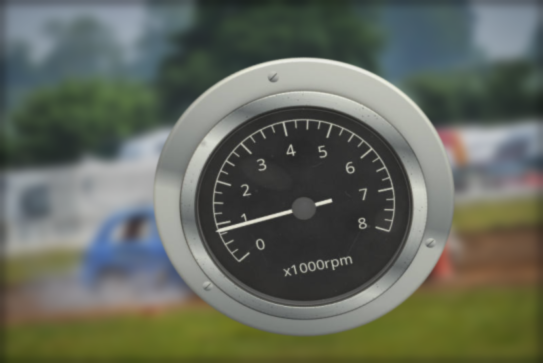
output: 875; rpm
